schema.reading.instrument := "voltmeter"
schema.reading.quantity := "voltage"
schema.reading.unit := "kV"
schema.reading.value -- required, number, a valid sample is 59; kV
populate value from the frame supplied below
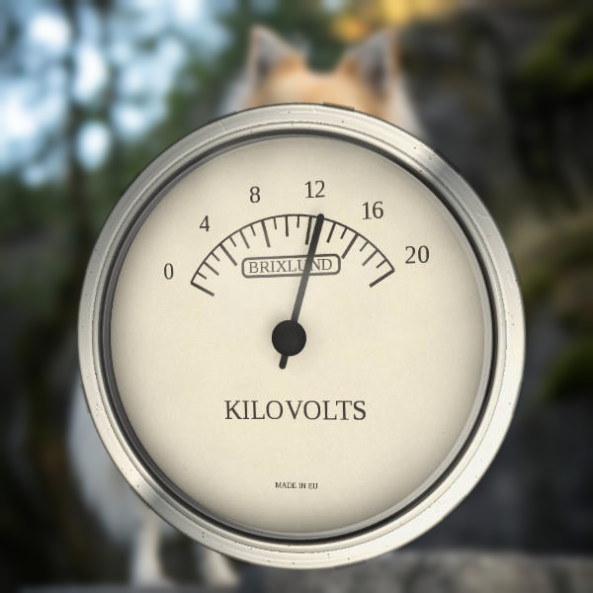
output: 13; kV
